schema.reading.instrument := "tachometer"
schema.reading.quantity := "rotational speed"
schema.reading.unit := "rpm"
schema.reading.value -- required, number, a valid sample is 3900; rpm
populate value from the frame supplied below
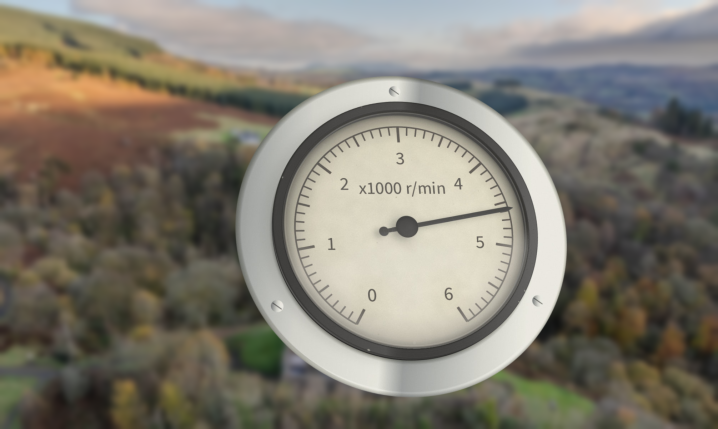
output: 4600; rpm
